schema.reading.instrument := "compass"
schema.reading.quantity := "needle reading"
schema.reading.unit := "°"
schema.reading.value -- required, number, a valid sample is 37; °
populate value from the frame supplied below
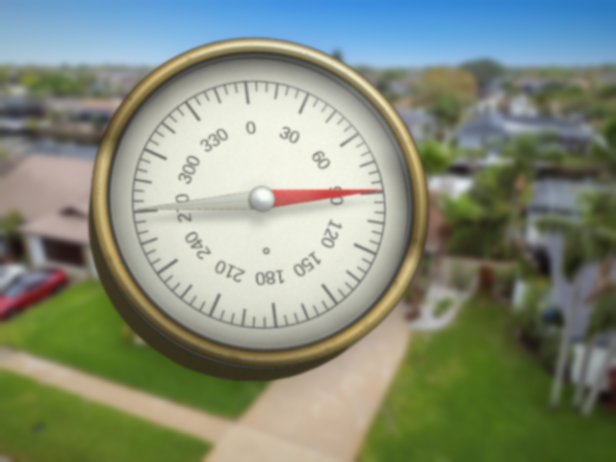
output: 90; °
